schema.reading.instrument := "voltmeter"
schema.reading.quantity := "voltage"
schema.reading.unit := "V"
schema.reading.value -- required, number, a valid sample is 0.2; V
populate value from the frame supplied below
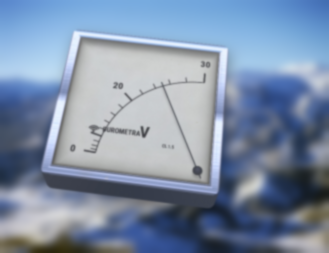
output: 25; V
